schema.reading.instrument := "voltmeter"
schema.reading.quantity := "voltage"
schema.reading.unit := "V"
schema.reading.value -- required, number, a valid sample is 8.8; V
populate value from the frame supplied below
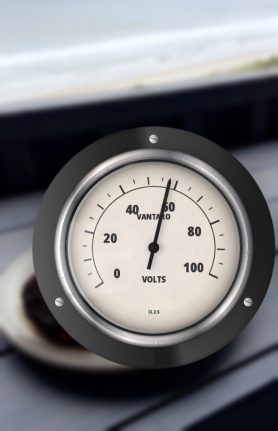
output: 57.5; V
